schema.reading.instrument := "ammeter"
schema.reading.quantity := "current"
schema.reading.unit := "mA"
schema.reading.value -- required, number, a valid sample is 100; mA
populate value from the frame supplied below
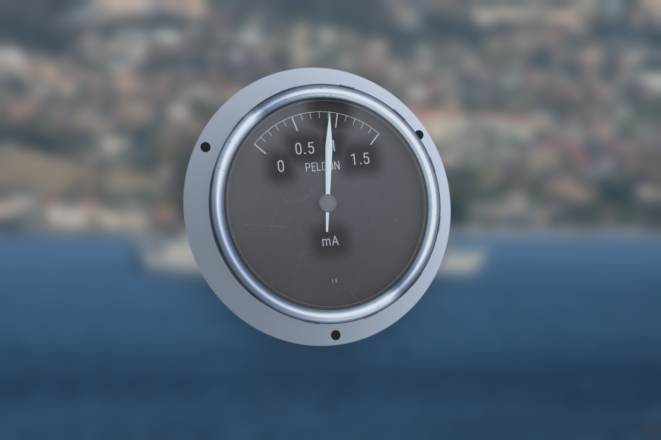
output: 0.9; mA
